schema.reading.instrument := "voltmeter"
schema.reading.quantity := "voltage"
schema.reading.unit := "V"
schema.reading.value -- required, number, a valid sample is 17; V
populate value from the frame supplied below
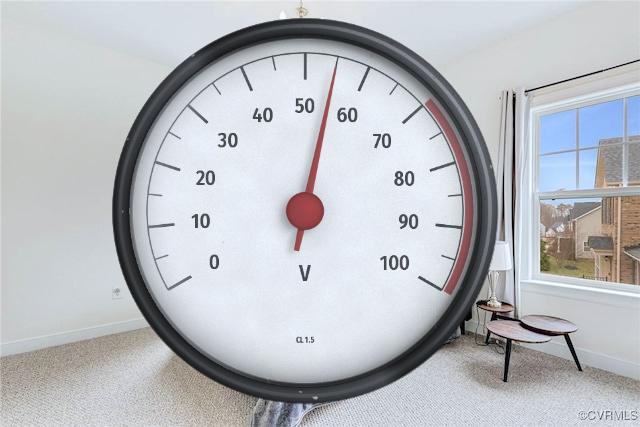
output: 55; V
